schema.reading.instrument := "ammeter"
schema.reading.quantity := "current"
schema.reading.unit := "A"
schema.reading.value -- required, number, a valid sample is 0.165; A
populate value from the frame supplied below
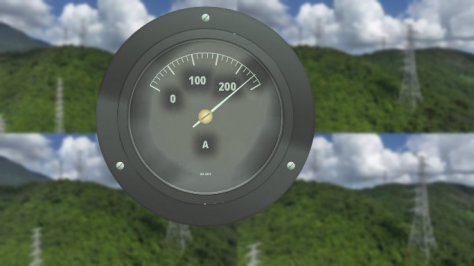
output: 230; A
